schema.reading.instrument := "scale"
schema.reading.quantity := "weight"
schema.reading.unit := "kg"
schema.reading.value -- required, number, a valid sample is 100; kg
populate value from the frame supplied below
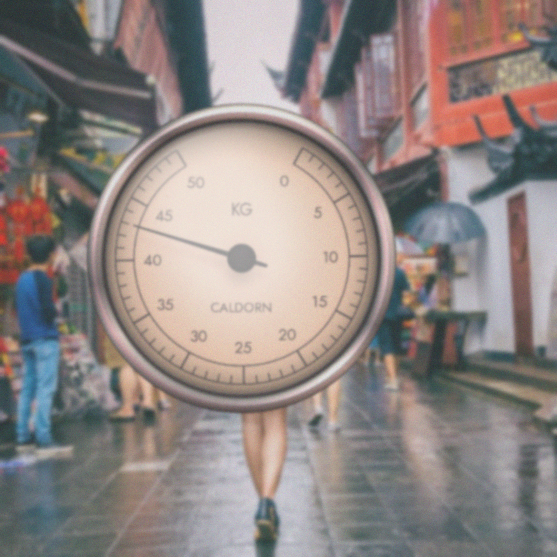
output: 43; kg
